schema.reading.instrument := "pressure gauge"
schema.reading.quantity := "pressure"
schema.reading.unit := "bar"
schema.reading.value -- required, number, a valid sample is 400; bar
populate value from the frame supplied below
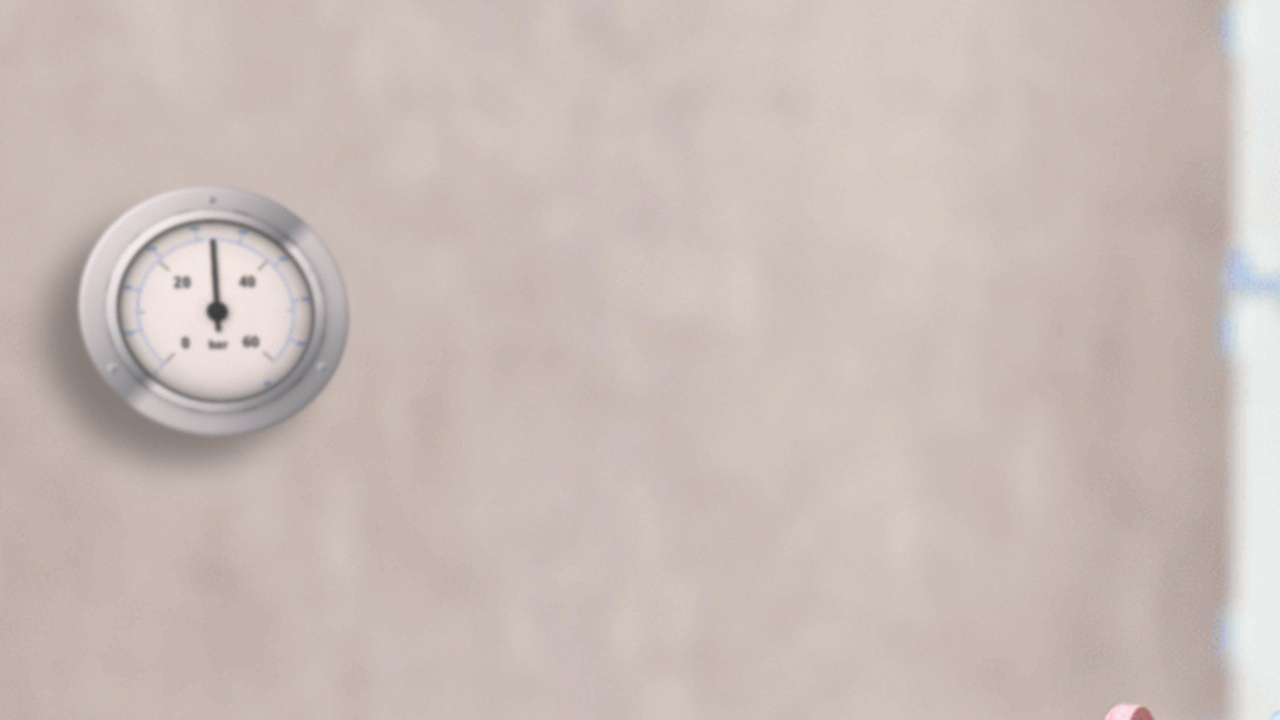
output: 30; bar
